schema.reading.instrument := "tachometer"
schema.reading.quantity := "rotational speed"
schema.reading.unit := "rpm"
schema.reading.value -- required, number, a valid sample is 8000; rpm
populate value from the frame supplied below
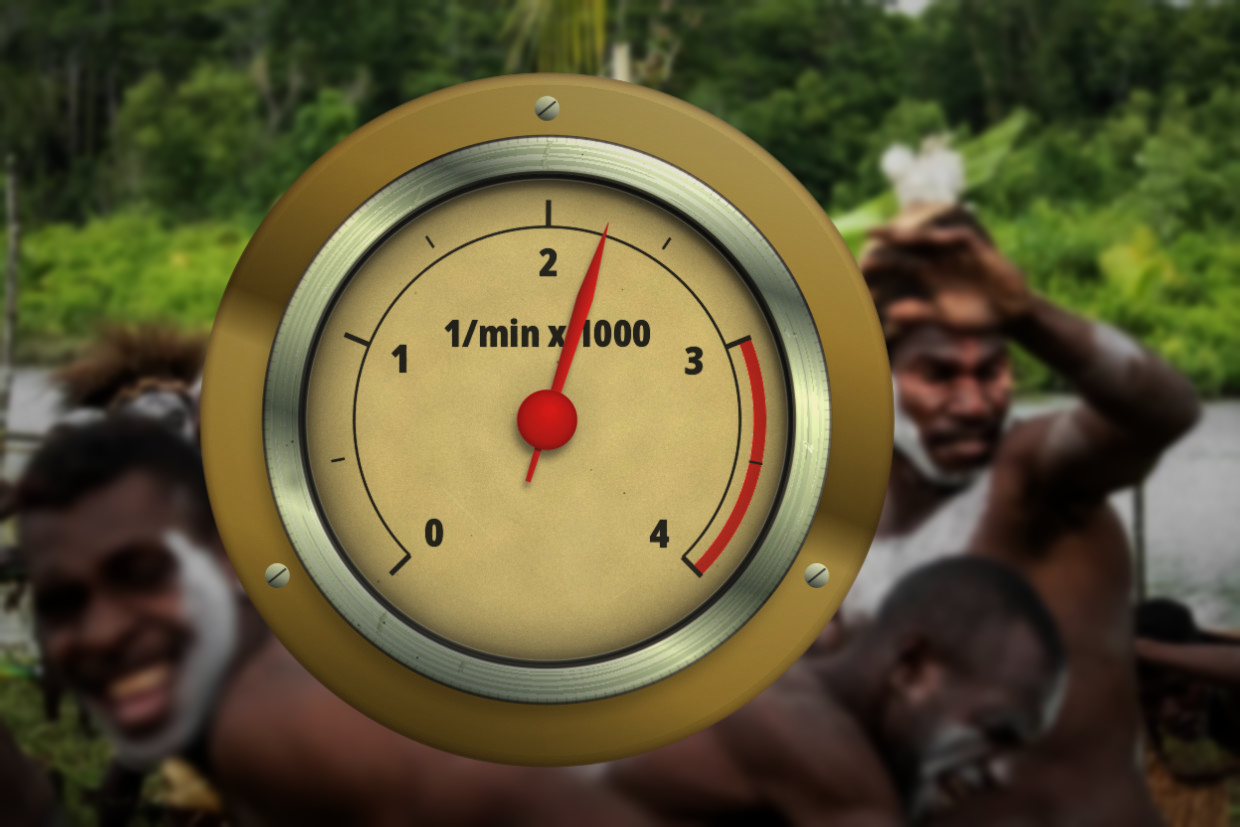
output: 2250; rpm
